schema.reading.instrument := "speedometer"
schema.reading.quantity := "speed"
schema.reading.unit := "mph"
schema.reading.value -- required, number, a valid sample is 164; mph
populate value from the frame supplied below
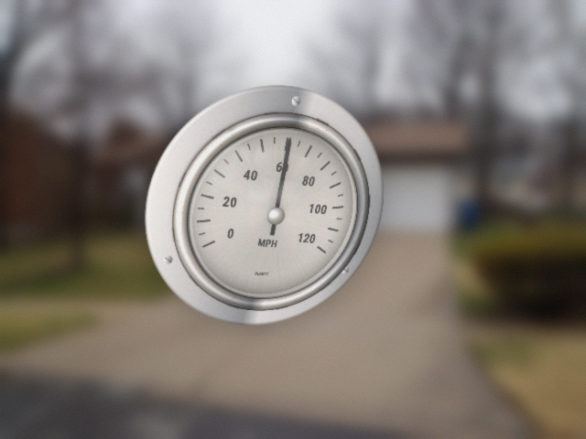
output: 60; mph
